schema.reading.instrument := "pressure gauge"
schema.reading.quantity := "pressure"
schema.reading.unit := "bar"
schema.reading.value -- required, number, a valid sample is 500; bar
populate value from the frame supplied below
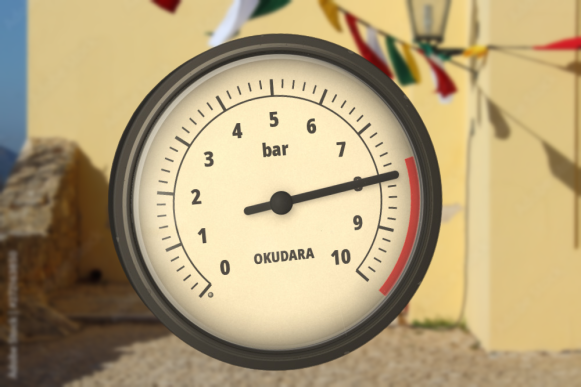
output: 8; bar
